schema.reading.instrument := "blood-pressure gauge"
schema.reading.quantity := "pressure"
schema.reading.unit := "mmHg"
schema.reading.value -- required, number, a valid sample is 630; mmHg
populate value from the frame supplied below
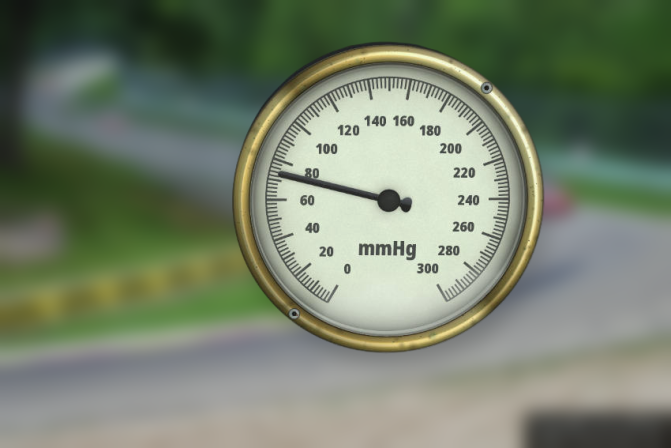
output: 74; mmHg
